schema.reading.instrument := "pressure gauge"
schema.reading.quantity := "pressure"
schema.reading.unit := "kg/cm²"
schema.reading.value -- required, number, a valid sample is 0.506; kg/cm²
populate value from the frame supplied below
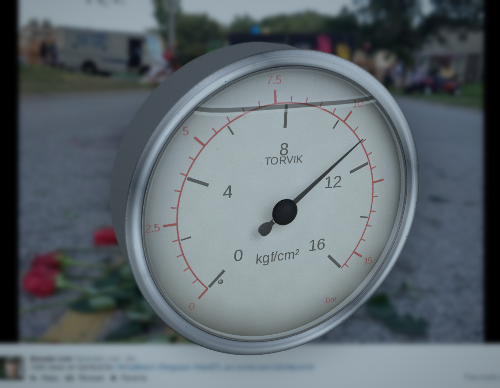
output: 11; kg/cm²
